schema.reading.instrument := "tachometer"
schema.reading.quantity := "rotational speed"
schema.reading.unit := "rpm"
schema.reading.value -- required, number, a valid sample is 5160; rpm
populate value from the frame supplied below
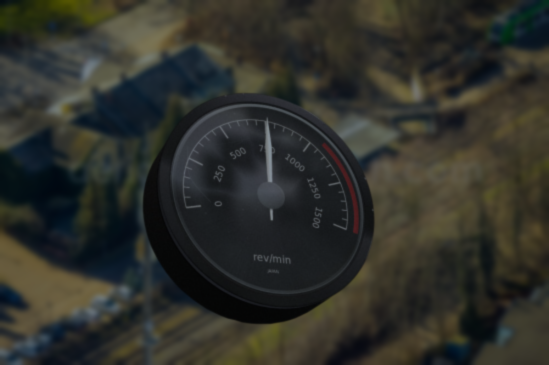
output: 750; rpm
